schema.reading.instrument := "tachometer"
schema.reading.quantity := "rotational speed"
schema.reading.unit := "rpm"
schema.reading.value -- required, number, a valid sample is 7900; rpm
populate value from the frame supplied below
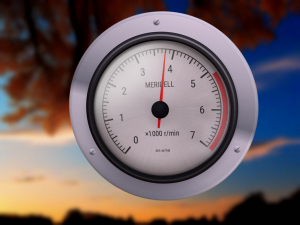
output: 3800; rpm
